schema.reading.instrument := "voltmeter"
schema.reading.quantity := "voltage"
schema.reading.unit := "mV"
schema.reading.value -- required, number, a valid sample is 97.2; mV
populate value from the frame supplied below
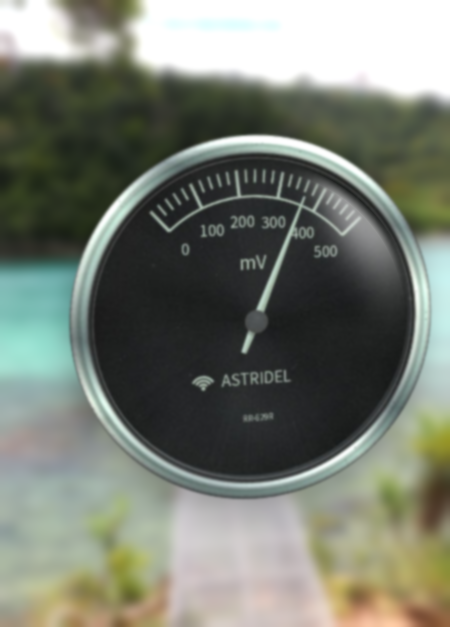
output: 360; mV
